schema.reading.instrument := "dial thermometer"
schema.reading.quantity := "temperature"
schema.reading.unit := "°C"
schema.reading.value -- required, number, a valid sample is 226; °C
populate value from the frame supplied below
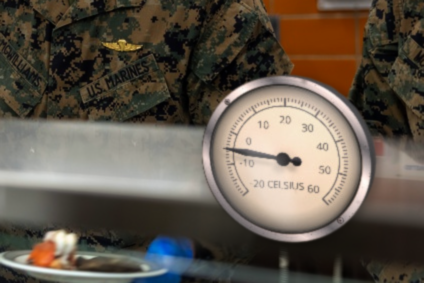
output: -5; °C
